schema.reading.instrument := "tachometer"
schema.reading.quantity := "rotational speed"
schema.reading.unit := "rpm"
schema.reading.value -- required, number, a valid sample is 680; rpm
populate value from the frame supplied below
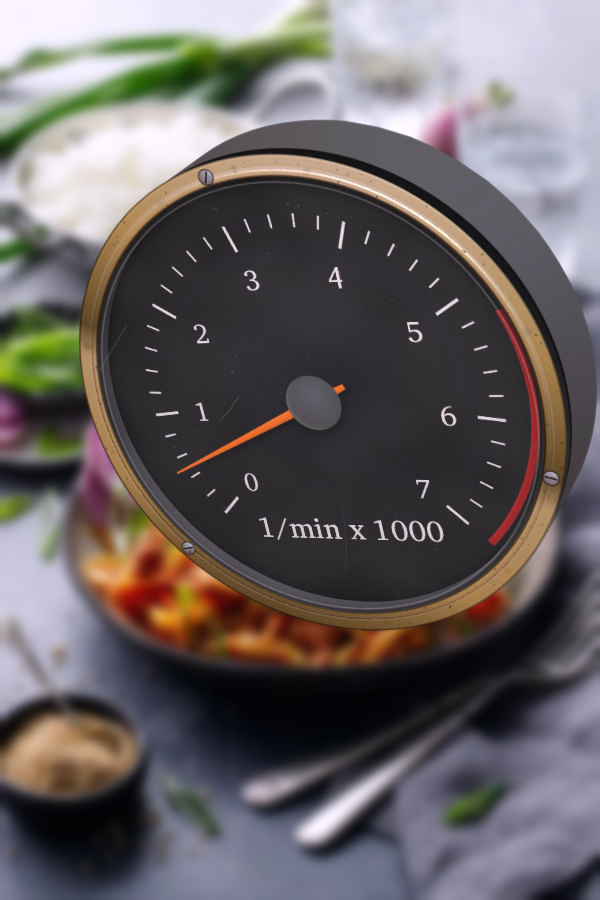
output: 500; rpm
